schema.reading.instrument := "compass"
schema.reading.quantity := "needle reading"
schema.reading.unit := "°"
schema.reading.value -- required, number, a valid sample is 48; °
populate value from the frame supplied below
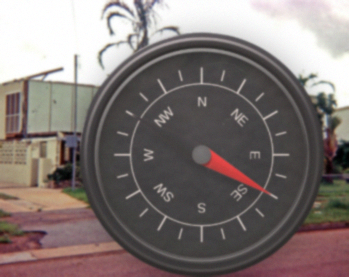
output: 120; °
